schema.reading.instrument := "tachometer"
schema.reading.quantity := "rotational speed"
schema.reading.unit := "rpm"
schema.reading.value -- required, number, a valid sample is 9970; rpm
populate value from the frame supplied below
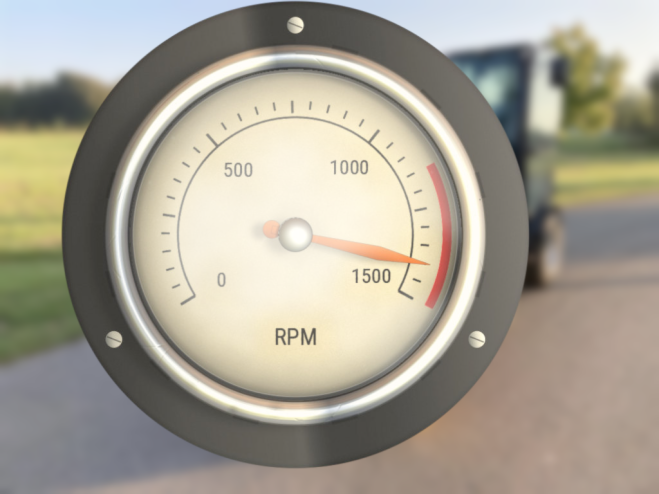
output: 1400; rpm
